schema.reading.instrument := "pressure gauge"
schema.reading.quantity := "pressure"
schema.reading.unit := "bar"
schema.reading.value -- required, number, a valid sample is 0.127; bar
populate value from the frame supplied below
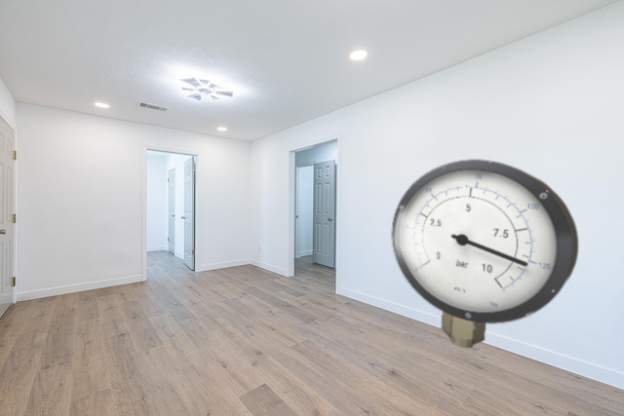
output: 8.75; bar
